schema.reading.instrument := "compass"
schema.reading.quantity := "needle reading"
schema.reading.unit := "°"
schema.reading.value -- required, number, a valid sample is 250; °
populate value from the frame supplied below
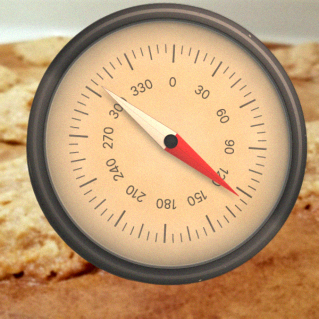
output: 125; °
